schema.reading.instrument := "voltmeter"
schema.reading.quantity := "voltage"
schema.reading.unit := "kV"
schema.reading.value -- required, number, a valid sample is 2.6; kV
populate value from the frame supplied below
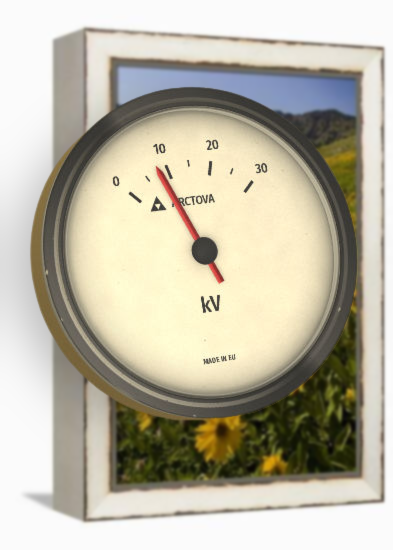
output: 7.5; kV
